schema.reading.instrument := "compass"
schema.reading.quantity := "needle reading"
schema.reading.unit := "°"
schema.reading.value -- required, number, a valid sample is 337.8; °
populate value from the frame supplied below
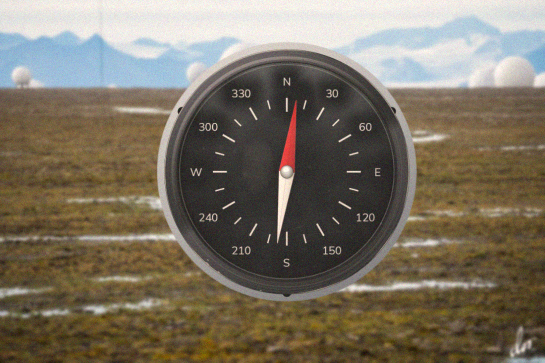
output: 7.5; °
